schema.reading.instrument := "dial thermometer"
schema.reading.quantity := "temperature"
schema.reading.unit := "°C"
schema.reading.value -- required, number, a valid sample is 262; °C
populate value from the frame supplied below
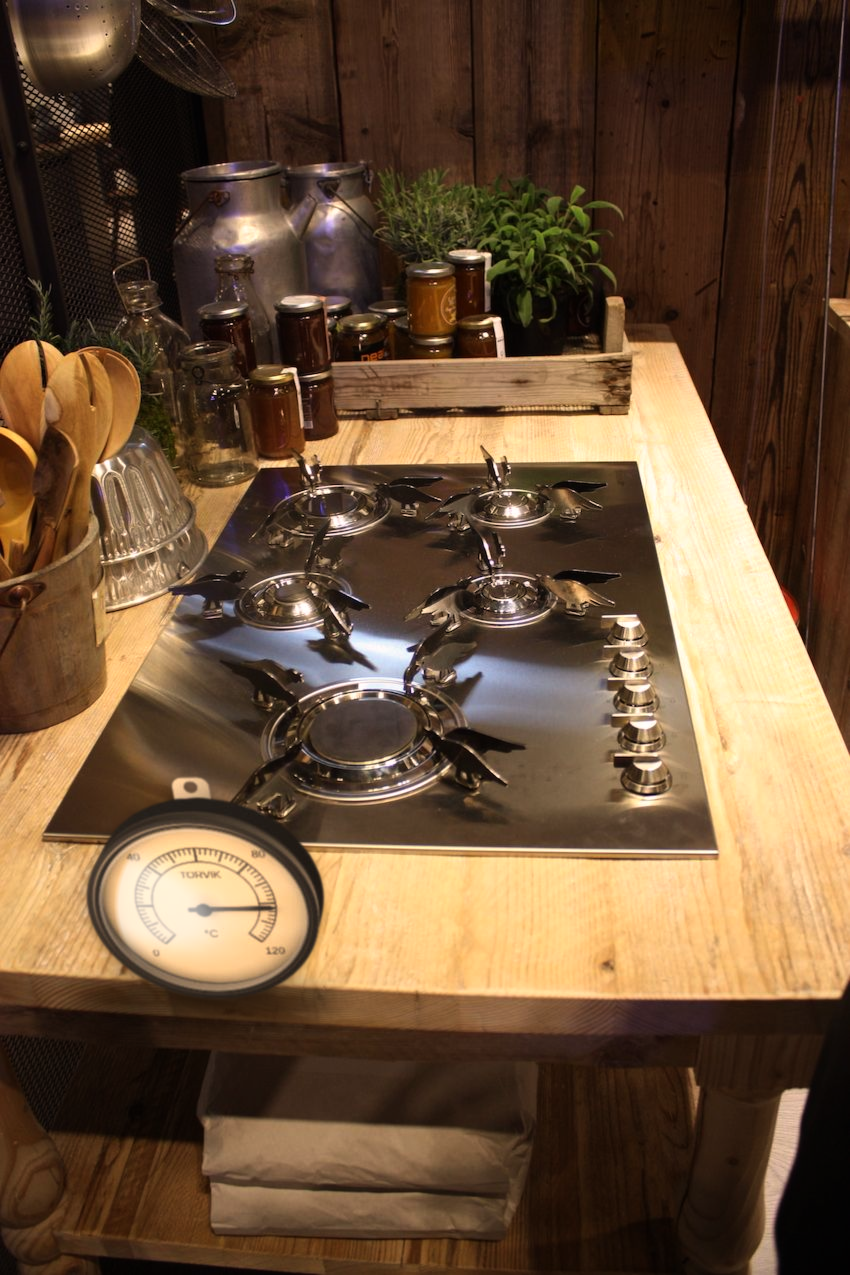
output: 100; °C
